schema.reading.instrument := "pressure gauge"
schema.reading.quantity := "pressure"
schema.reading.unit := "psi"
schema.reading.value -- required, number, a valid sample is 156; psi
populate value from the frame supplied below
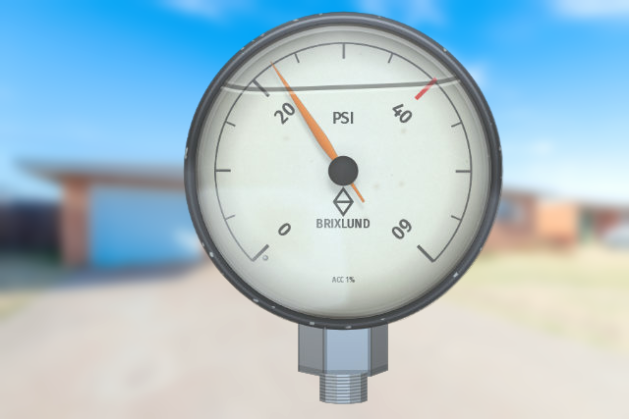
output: 22.5; psi
